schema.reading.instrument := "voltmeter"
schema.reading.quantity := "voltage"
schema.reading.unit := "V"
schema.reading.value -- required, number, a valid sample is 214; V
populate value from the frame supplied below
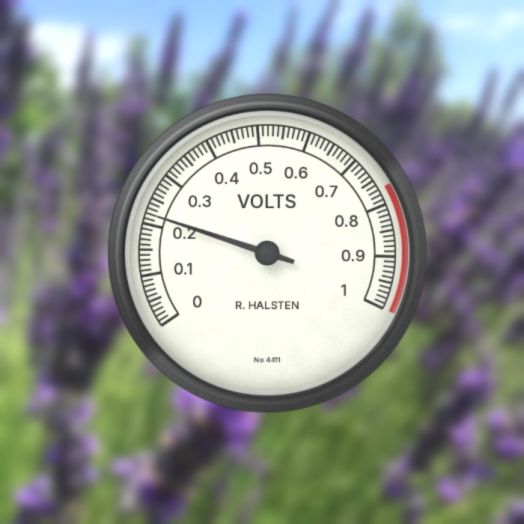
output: 0.22; V
